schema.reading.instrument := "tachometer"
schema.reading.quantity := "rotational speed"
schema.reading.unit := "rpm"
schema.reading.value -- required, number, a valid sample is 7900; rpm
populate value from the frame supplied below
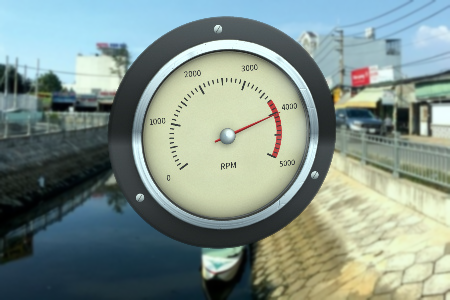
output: 4000; rpm
